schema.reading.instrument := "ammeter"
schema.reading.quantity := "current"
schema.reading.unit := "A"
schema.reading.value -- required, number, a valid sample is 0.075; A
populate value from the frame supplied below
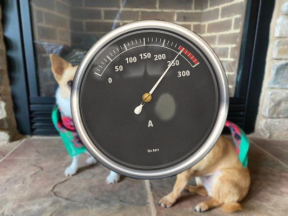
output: 250; A
